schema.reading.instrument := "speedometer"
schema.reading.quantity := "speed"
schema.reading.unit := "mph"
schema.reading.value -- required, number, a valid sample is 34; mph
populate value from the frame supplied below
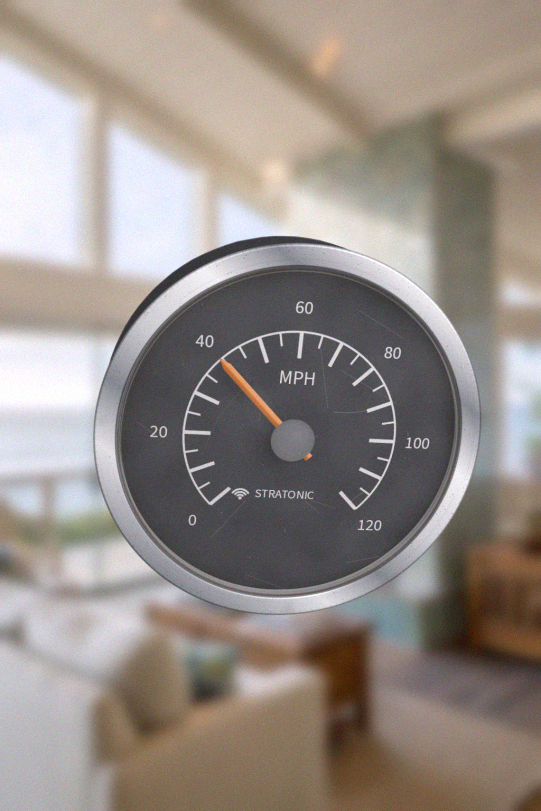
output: 40; mph
